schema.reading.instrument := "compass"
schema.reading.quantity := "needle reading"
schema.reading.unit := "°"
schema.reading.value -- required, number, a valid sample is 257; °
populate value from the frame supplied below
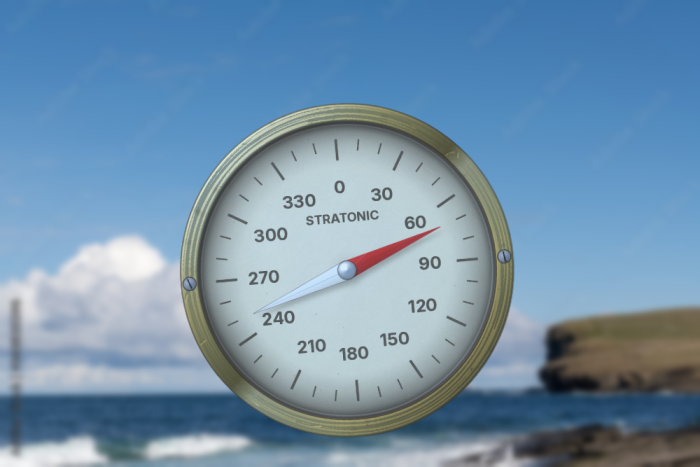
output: 70; °
